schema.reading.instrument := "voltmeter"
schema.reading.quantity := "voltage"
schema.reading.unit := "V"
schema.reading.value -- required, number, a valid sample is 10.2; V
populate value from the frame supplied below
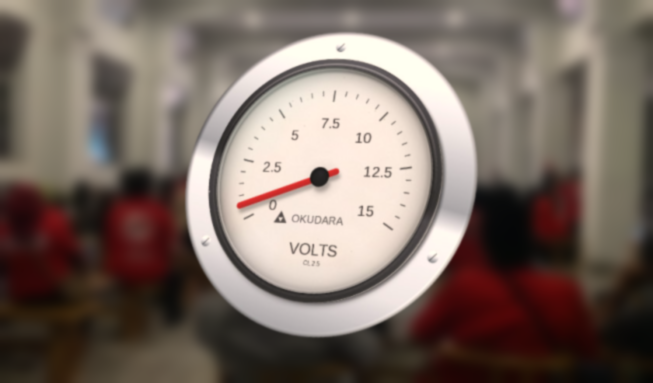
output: 0.5; V
